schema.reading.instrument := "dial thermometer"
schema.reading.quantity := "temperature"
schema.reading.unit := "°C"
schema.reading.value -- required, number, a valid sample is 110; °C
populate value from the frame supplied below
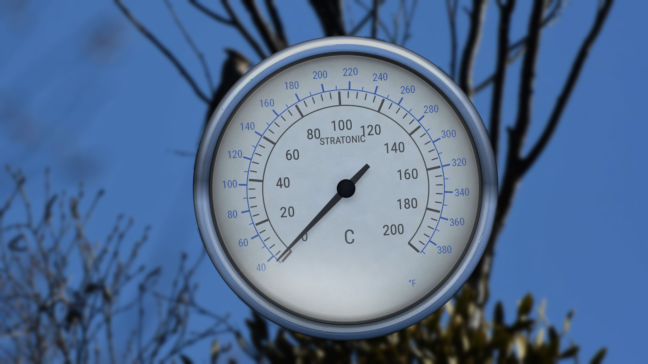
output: 2; °C
